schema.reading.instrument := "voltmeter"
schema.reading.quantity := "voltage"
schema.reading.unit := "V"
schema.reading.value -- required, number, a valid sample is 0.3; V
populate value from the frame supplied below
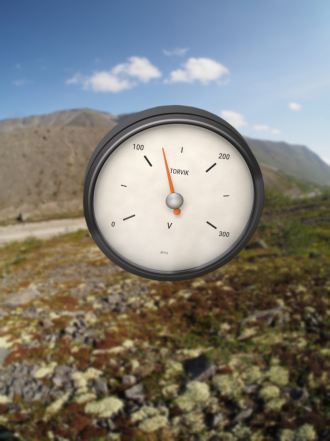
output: 125; V
